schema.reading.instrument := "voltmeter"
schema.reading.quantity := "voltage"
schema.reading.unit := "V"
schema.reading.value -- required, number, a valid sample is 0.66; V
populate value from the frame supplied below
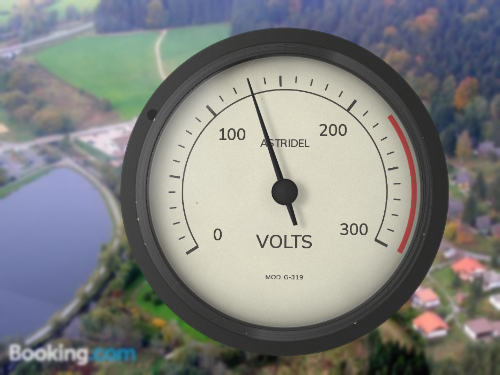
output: 130; V
